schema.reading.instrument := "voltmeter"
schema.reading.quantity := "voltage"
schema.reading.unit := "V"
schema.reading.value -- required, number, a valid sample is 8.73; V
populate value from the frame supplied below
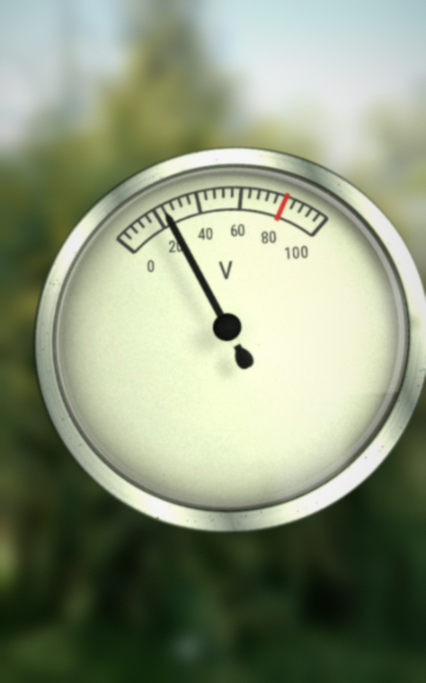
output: 24; V
